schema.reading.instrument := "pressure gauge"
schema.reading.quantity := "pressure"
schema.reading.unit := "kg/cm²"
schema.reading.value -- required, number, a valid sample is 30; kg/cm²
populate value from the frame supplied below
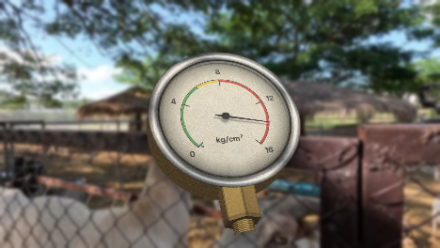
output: 14; kg/cm²
